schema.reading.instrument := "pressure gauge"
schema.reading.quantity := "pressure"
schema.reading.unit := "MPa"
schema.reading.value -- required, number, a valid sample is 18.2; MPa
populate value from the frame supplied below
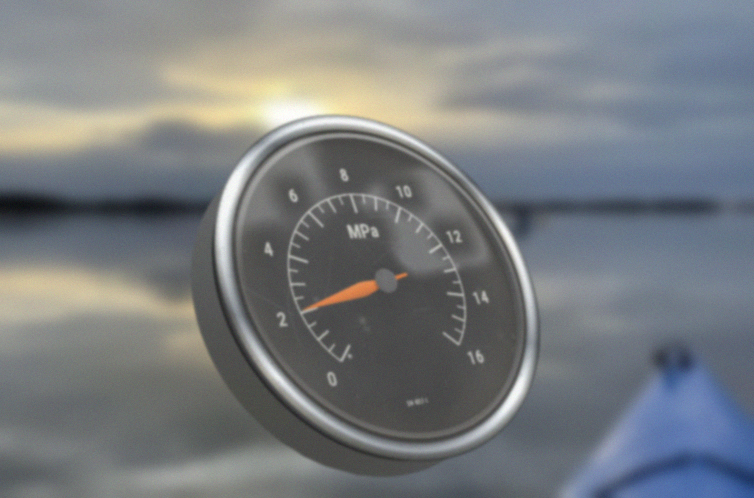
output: 2; MPa
